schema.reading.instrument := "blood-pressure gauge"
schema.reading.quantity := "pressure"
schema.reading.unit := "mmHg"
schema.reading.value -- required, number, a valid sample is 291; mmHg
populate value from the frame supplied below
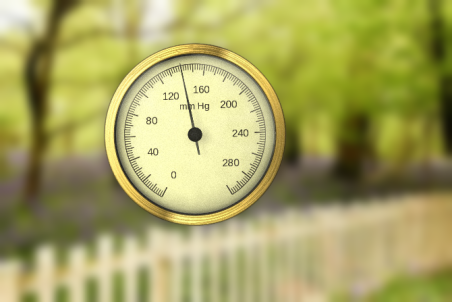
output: 140; mmHg
